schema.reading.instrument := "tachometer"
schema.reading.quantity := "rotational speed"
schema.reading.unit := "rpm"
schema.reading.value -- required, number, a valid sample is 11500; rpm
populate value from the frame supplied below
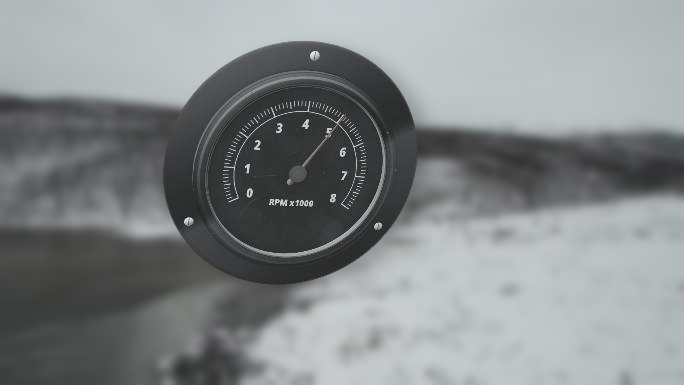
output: 5000; rpm
